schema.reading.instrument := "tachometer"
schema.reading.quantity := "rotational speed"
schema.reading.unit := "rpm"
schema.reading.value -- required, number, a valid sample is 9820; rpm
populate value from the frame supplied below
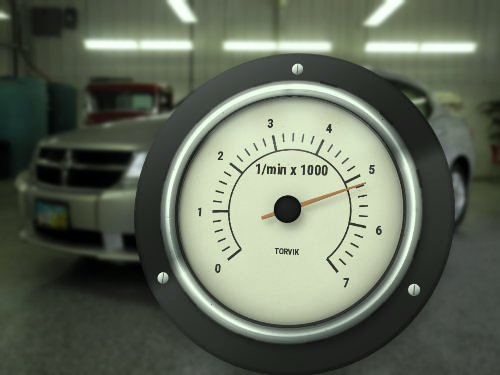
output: 5200; rpm
